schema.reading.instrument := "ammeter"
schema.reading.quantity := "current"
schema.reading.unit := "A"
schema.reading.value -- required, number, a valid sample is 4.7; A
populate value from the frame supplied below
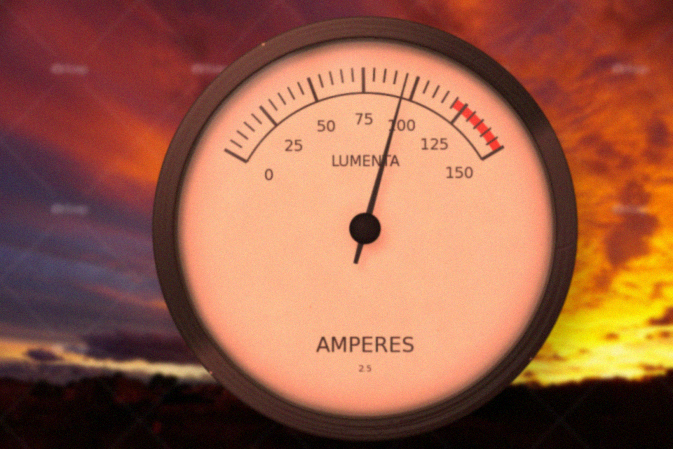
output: 95; A
